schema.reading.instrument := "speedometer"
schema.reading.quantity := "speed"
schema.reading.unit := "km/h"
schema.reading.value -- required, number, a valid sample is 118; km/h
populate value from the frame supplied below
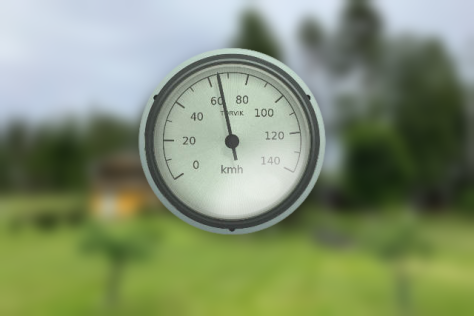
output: 65; km/h
